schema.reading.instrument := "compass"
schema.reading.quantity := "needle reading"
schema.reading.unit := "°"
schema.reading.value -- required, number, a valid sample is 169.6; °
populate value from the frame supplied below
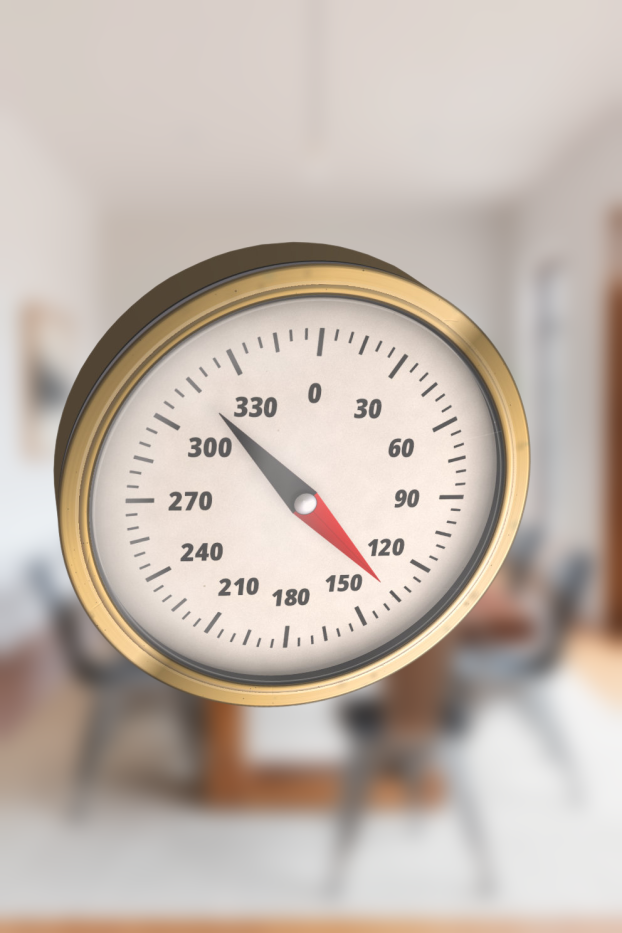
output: 135; °
